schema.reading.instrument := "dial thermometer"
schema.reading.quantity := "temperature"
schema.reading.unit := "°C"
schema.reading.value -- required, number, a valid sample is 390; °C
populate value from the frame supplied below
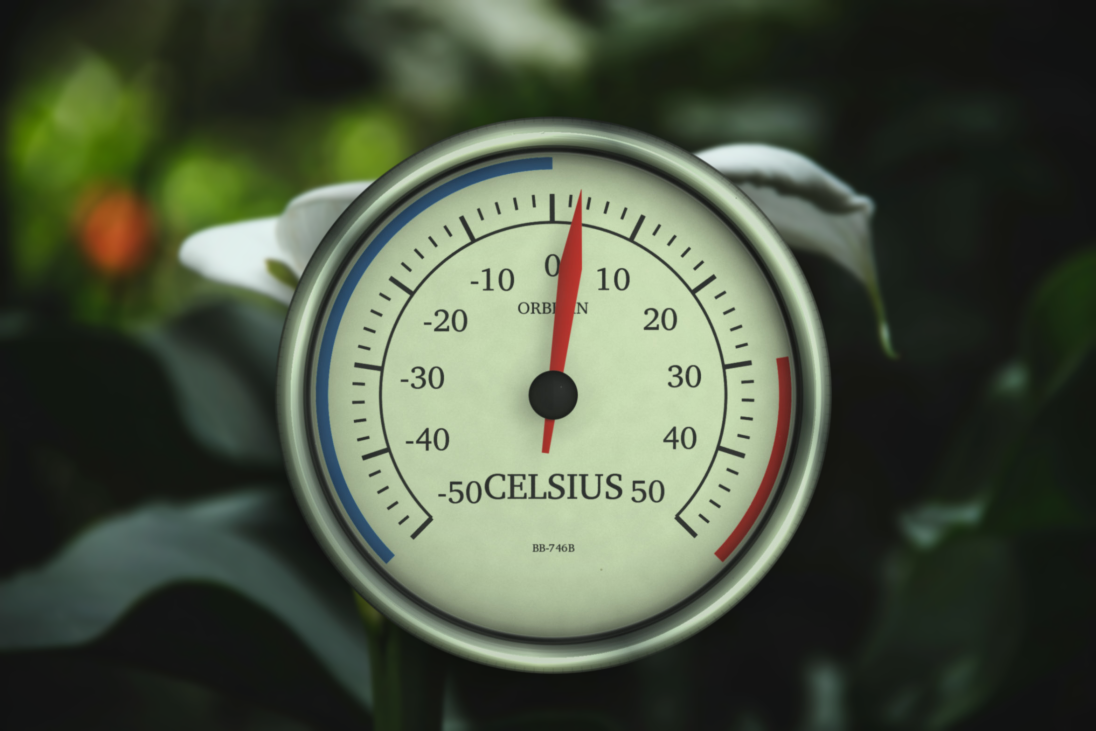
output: 3; °C
